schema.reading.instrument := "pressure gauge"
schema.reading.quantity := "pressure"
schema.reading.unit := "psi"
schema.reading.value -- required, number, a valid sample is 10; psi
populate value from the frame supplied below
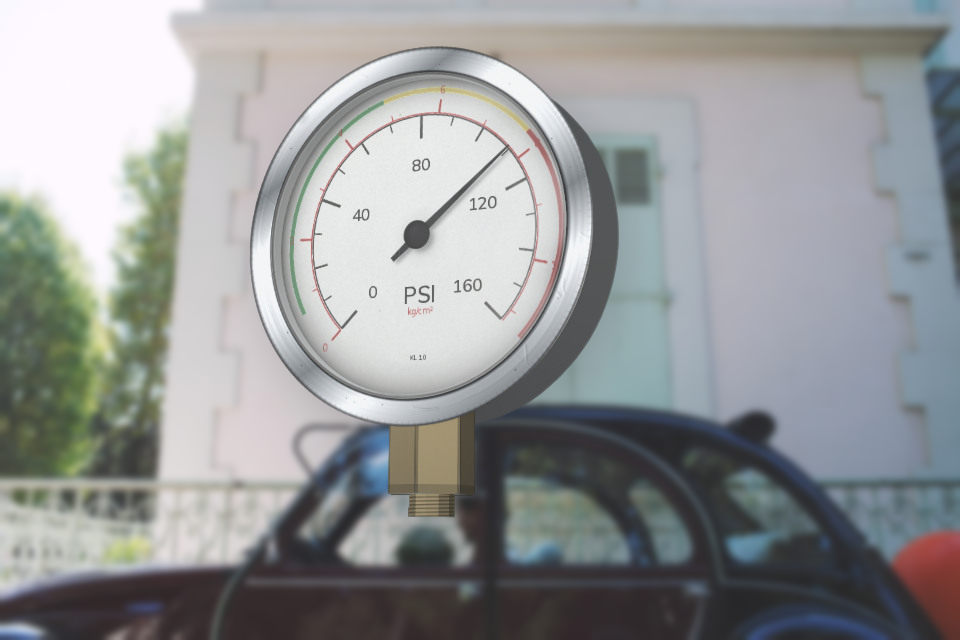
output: 110; psi
